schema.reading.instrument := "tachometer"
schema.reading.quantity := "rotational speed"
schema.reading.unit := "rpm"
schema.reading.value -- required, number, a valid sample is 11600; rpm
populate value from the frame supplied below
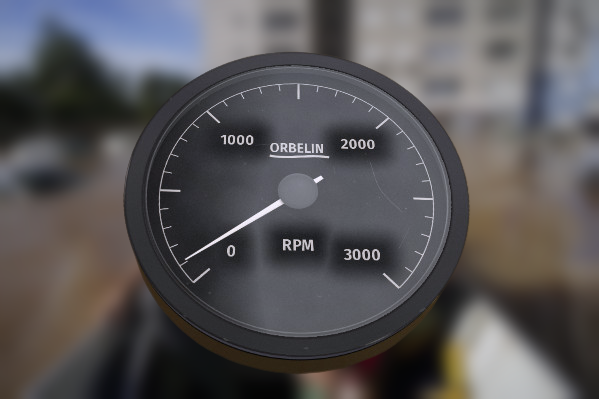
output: 100; rpm
